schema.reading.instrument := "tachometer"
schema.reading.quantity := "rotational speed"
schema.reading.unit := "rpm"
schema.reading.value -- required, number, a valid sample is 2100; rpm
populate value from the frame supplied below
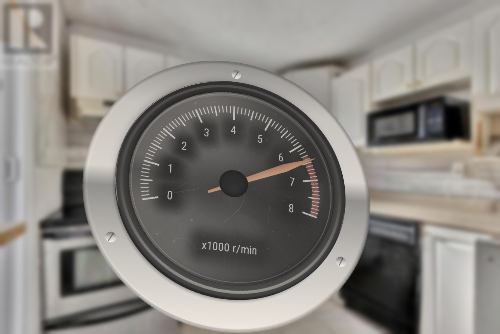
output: 6500; rpm
